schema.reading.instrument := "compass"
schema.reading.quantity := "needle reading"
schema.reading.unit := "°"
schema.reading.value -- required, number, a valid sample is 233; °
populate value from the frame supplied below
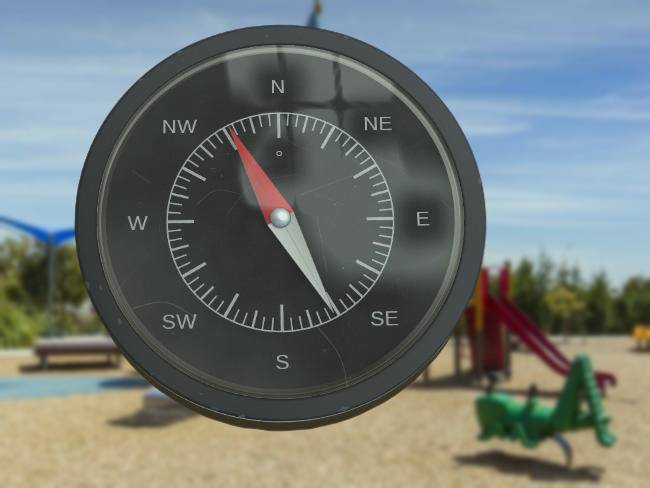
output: 332.5; °
